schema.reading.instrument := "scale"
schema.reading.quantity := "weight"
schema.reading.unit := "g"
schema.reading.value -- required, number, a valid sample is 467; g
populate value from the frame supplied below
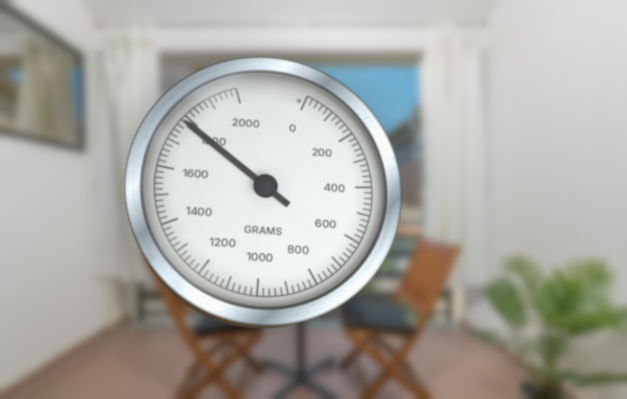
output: 1780; g
